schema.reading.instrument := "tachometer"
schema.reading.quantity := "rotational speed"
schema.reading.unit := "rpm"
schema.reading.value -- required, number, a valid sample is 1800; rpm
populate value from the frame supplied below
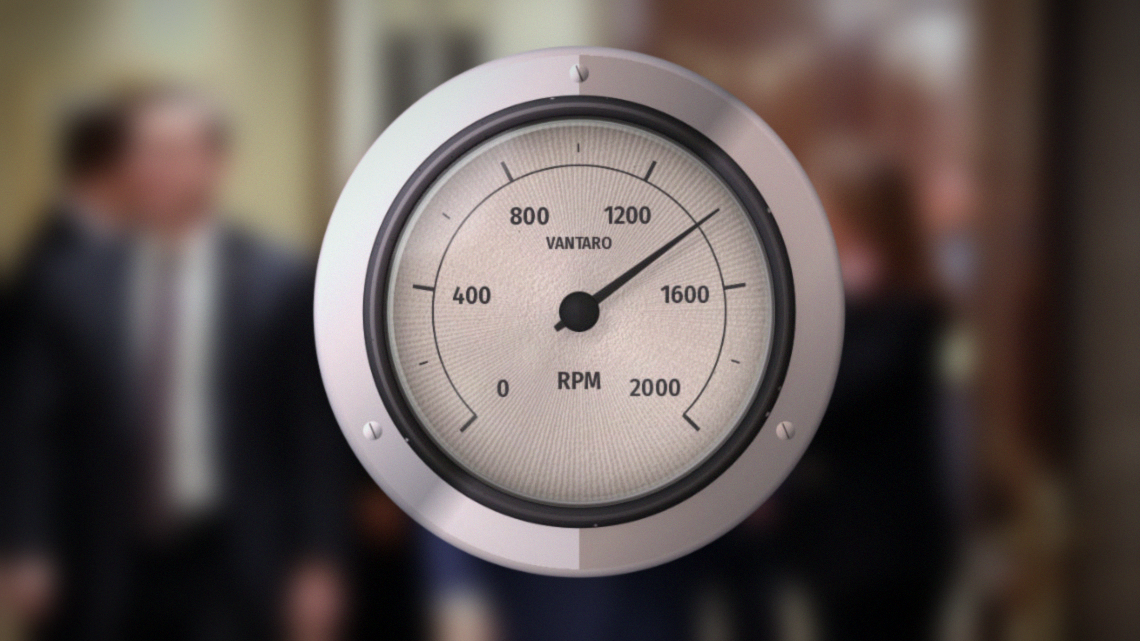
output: 1400; rpm
